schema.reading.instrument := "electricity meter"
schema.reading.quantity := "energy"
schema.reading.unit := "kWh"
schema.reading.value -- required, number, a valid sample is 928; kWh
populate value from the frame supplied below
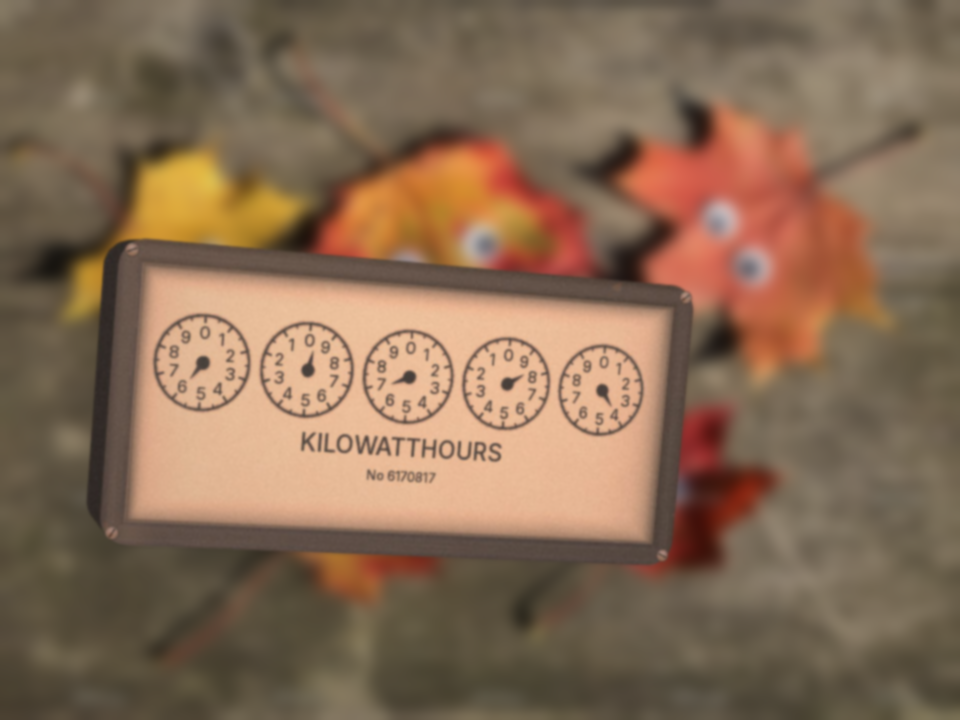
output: 59684; kWh
